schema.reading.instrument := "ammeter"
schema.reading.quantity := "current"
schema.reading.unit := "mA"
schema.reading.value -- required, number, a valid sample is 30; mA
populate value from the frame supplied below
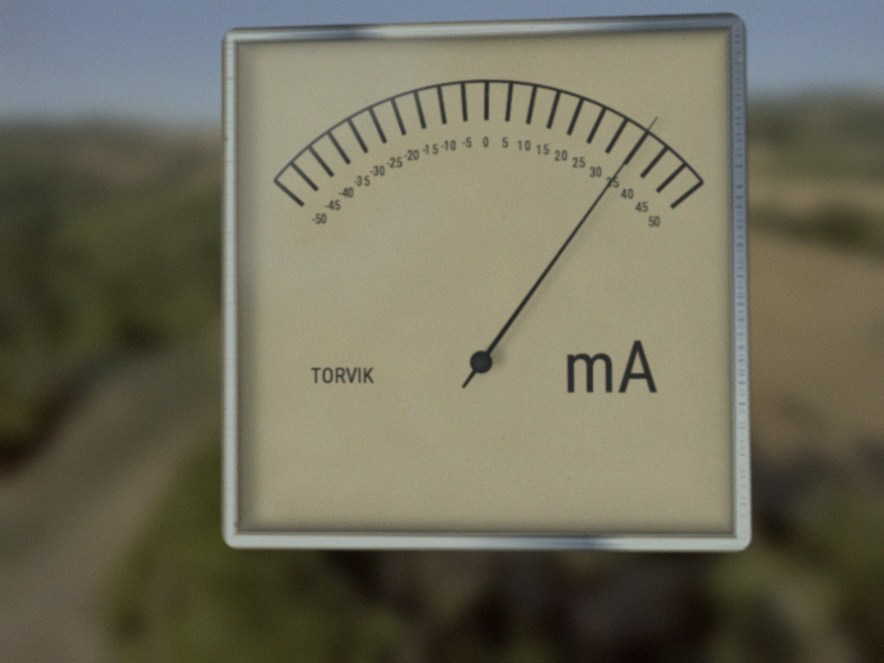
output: 35; mA
